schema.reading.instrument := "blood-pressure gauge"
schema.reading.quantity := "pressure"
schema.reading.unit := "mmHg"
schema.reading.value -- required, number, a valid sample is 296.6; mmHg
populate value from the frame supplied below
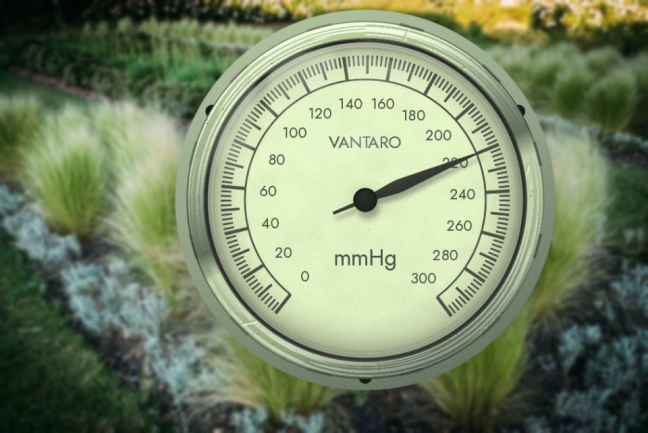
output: 220; mmHg
